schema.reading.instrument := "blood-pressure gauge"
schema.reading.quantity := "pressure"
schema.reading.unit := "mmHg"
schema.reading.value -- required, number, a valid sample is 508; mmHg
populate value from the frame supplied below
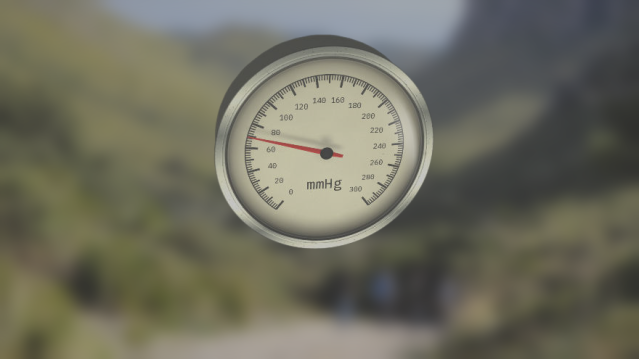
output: 70; mmHg
